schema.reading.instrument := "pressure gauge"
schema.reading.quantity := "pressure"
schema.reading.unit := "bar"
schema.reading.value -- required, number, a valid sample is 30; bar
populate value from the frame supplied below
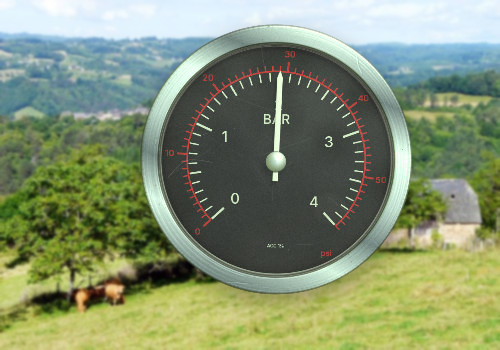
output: 2; bar
